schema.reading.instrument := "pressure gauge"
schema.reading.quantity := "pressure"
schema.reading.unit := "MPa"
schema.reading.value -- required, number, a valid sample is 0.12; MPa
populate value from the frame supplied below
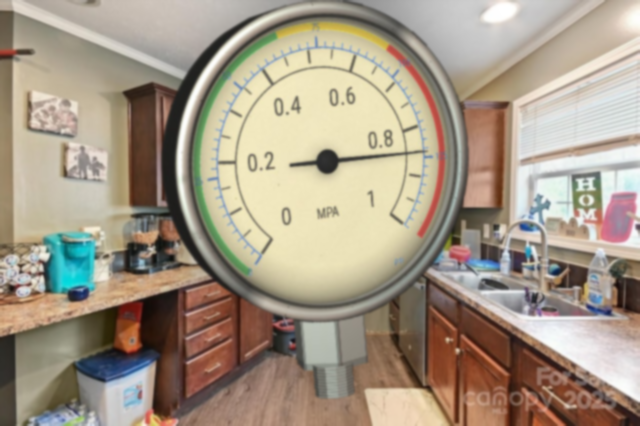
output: 0.85; MPa
